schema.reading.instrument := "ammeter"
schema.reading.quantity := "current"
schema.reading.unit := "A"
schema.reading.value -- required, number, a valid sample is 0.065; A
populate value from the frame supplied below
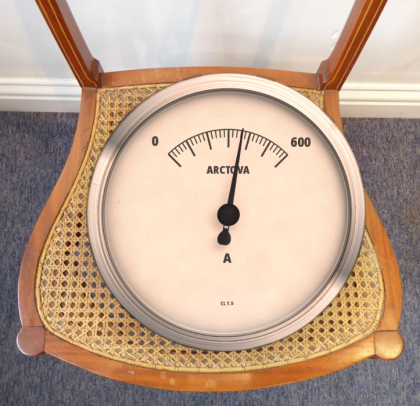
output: 360; A
